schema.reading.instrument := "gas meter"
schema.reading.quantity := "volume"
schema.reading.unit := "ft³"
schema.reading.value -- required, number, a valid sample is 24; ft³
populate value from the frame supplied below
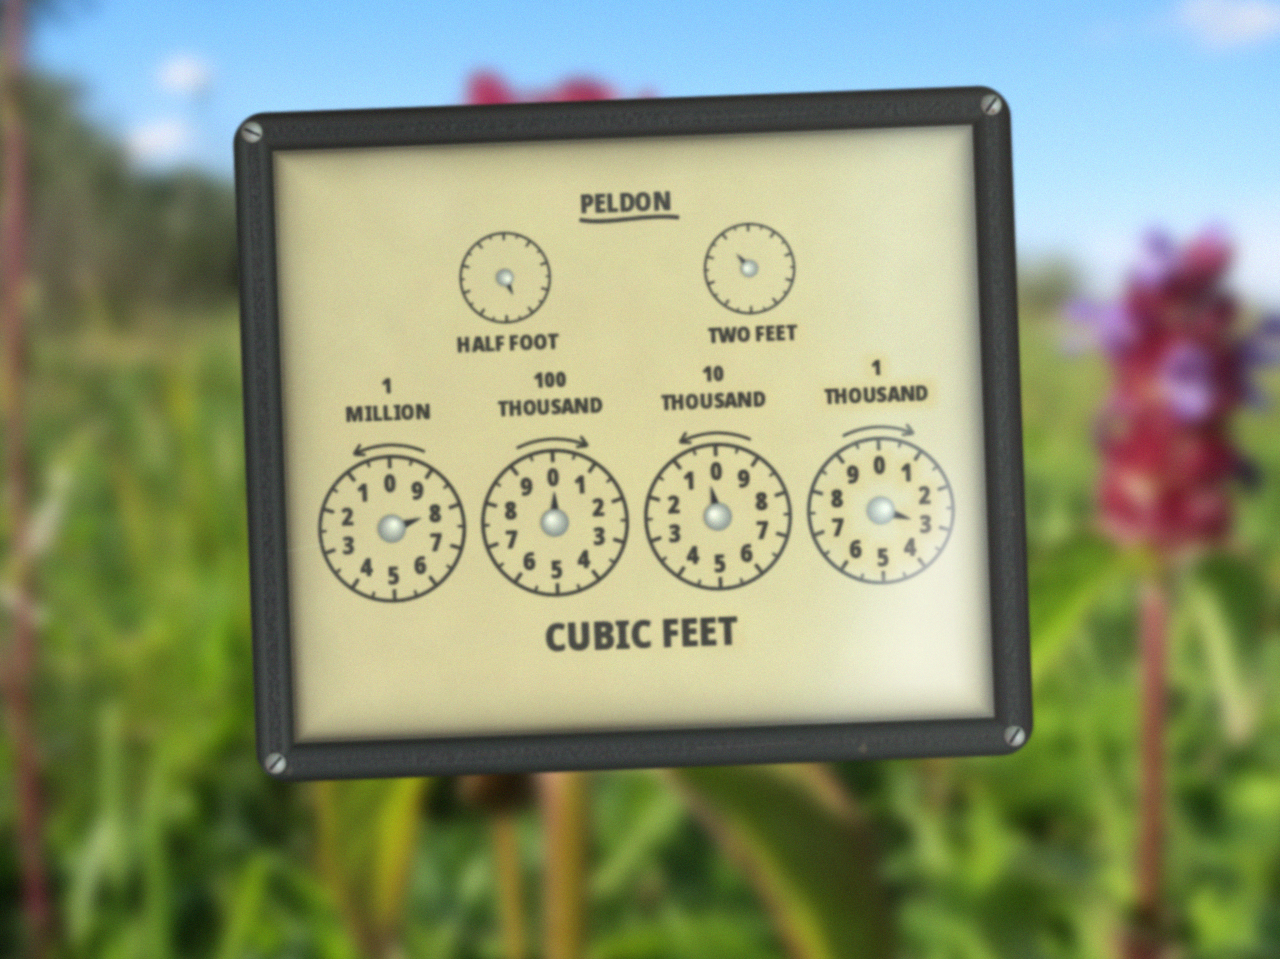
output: 800300; ft³
